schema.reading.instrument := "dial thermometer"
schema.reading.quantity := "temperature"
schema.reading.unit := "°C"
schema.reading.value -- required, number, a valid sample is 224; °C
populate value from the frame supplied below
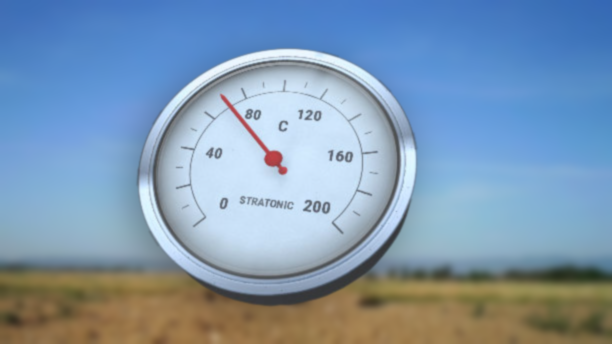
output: 70; °C
